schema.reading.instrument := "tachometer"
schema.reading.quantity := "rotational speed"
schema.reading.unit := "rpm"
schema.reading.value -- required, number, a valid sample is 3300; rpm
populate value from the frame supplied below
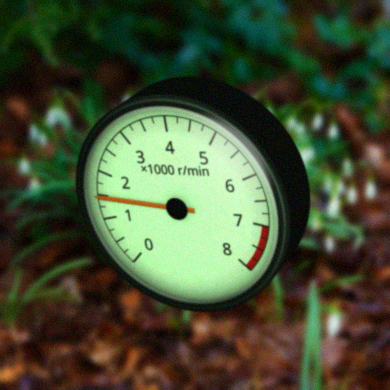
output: 1500; rpm
